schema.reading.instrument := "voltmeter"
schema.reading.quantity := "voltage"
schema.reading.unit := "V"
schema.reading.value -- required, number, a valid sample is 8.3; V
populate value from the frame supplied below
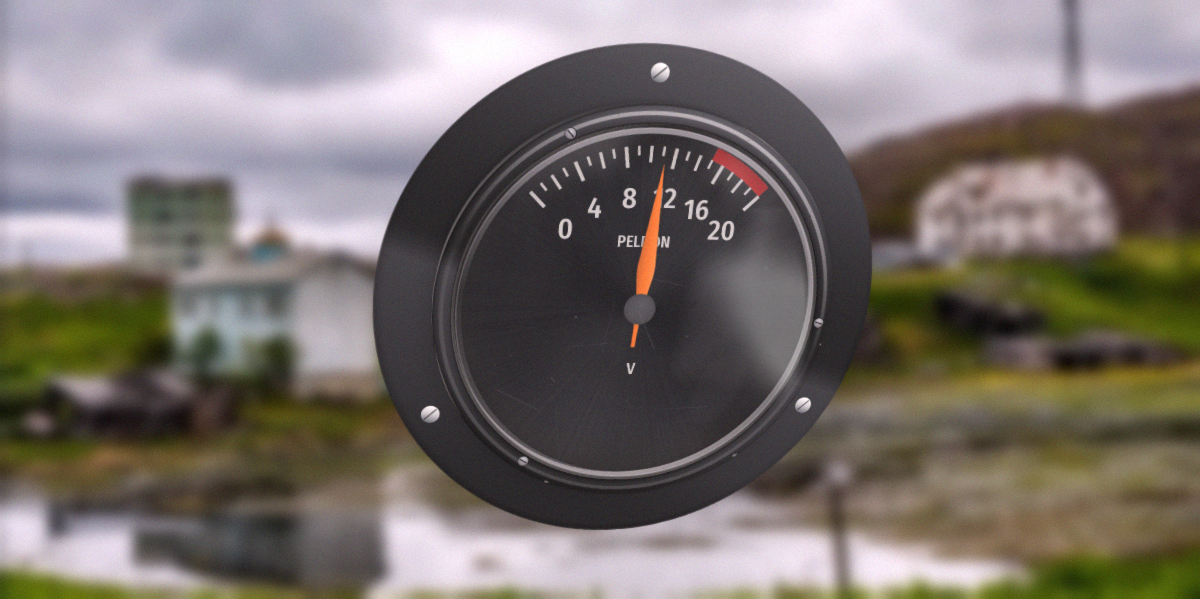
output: 11; V
